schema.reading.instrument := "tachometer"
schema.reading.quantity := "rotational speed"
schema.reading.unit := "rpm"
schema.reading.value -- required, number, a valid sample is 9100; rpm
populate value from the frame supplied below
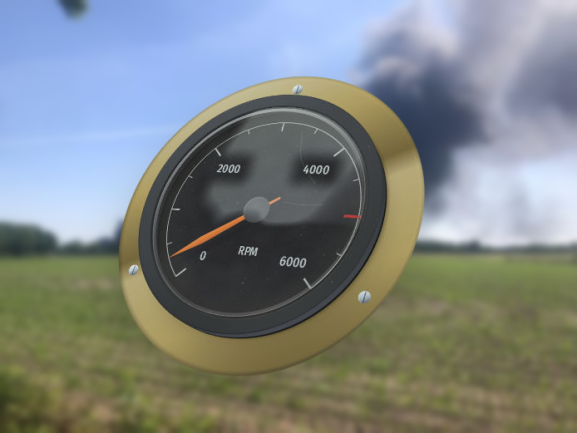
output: 250; rpm
